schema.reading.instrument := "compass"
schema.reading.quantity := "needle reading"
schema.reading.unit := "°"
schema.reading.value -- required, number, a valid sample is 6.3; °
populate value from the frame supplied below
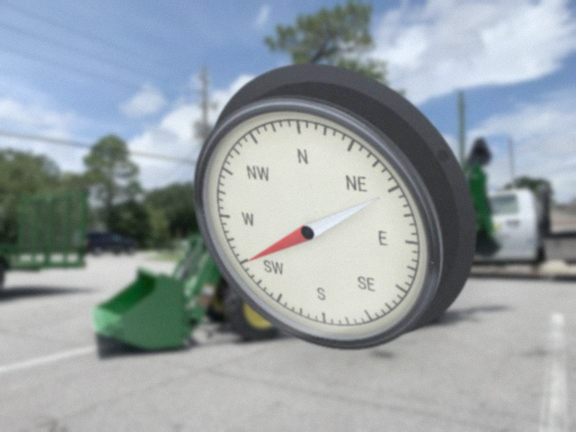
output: 240; °
